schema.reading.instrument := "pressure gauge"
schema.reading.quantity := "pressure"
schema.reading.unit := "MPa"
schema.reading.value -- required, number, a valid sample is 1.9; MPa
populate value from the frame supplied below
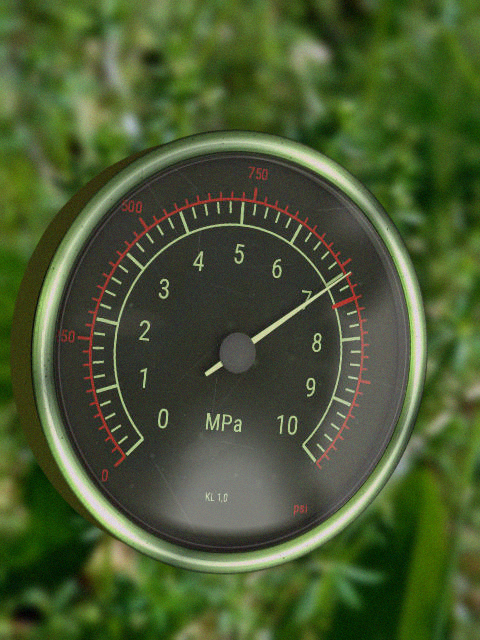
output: 7; MPa
